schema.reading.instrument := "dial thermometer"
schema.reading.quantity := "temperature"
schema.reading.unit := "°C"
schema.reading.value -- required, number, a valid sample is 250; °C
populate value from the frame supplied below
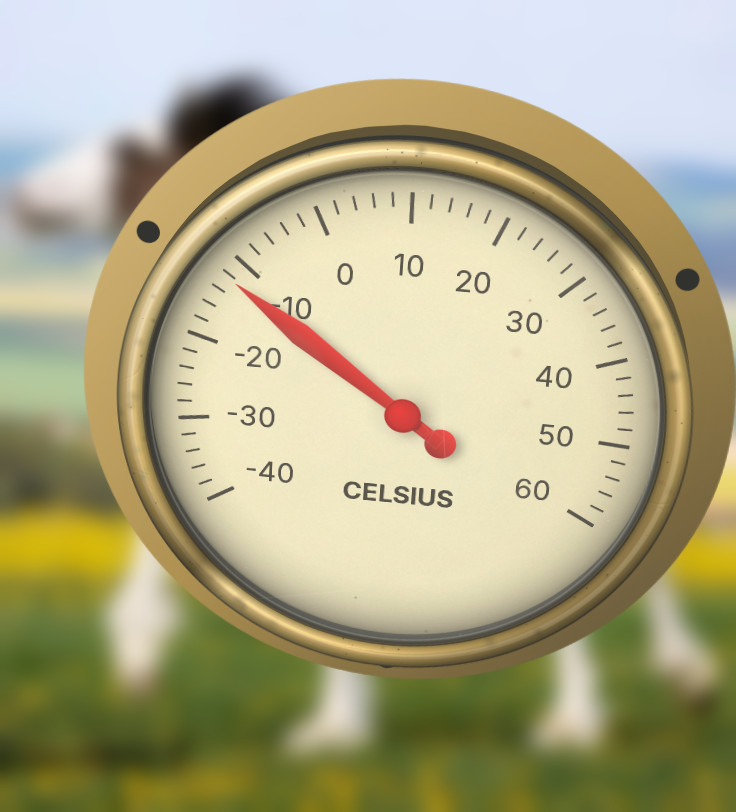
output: -12; °C
